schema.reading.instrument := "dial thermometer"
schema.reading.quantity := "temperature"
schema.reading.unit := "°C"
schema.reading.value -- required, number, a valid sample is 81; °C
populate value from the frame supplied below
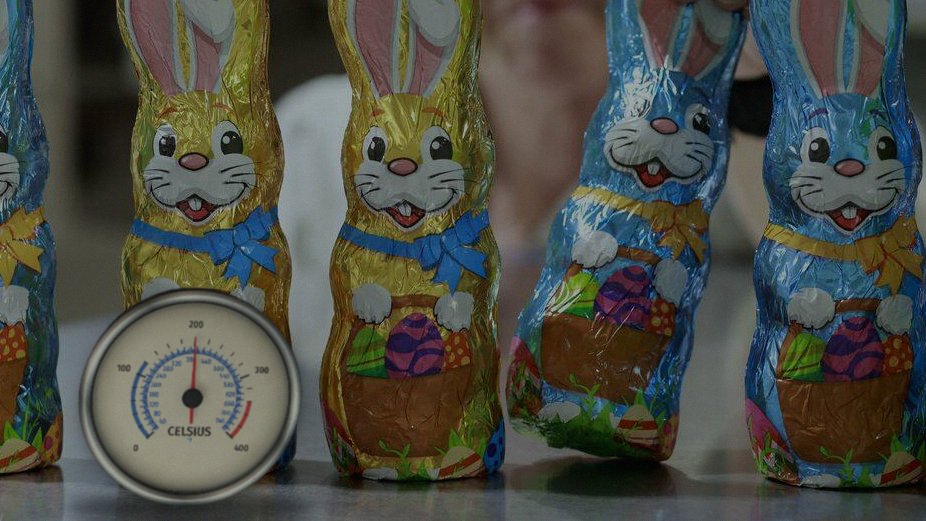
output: 200; °C
